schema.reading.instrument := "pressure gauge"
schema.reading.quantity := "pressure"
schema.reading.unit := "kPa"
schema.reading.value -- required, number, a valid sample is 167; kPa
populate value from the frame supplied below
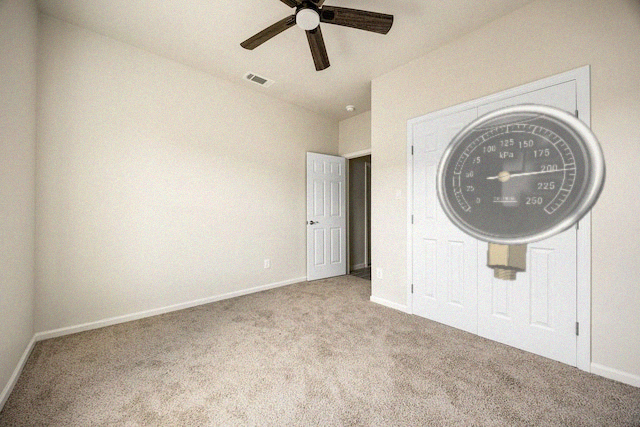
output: 205; kPa
